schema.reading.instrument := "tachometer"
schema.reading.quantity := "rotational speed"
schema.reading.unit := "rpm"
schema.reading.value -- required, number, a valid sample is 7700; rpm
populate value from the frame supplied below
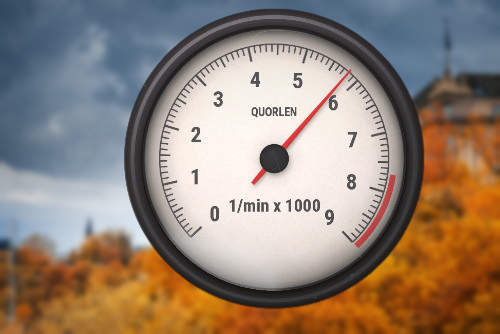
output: 5800; rpm
